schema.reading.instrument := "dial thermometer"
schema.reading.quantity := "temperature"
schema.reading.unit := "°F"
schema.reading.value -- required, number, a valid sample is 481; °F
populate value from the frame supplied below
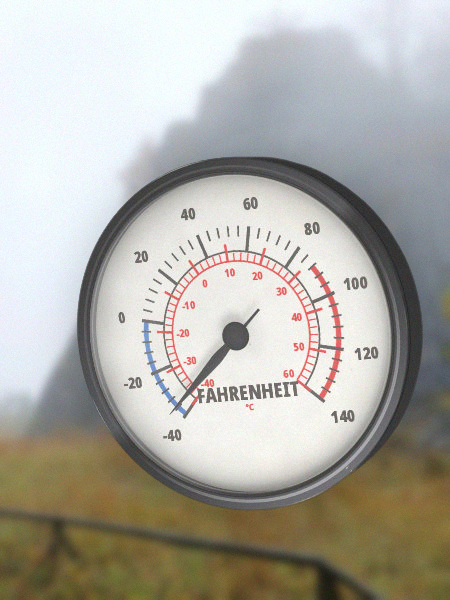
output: -36; °F
